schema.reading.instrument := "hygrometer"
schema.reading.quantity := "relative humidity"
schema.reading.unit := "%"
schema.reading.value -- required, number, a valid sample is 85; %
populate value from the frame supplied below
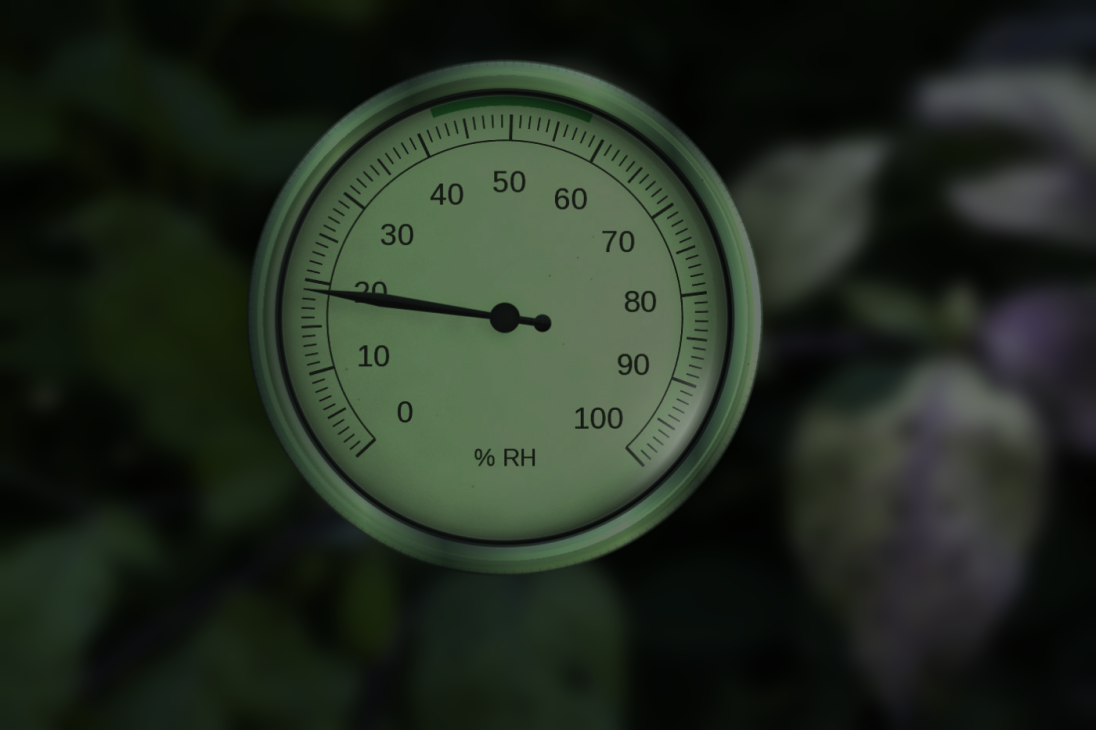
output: 19; %
